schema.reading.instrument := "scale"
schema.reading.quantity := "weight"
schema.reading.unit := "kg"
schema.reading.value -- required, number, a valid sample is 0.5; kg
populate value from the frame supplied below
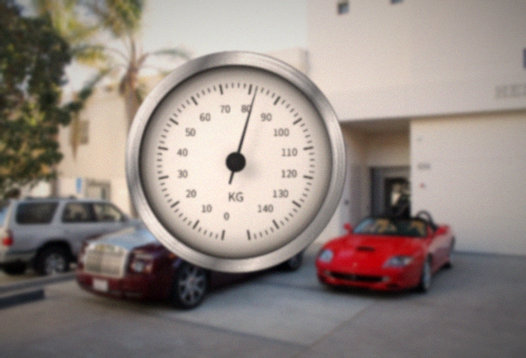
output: 82; kg
